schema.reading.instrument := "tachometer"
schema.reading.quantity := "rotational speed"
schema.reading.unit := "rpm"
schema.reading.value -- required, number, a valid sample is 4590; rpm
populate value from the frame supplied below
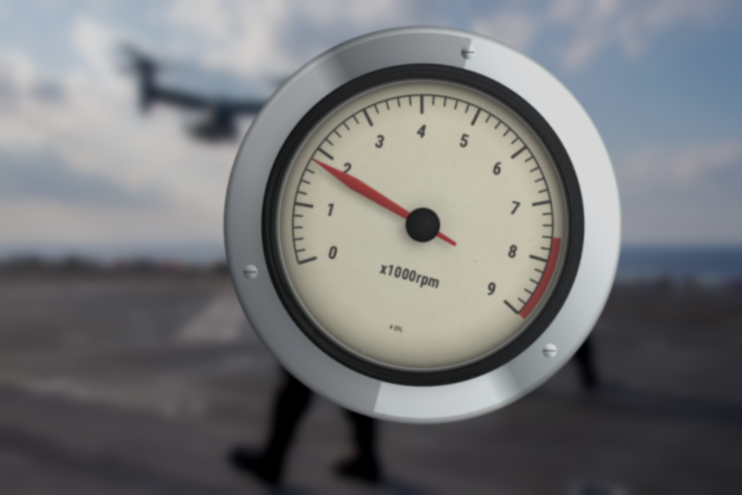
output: 1800; rpm
